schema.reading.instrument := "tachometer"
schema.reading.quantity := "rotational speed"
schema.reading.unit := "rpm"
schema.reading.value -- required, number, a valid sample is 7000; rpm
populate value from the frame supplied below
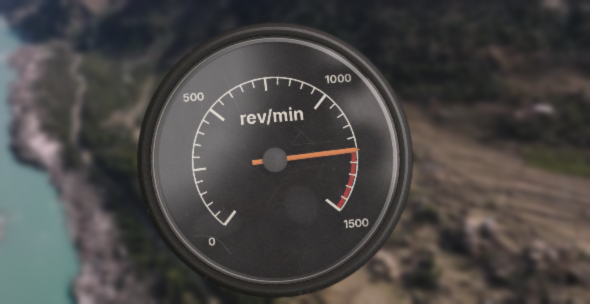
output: 1250; rpm
